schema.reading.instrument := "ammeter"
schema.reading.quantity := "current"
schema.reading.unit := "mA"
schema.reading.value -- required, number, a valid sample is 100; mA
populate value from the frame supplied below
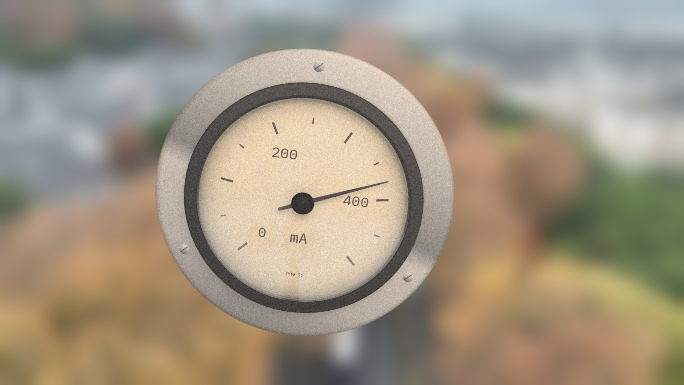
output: 375; mA
